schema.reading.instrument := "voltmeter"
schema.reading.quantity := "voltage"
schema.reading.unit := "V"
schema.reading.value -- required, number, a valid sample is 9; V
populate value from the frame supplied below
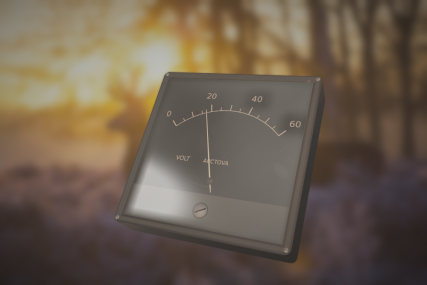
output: 17.5; V
